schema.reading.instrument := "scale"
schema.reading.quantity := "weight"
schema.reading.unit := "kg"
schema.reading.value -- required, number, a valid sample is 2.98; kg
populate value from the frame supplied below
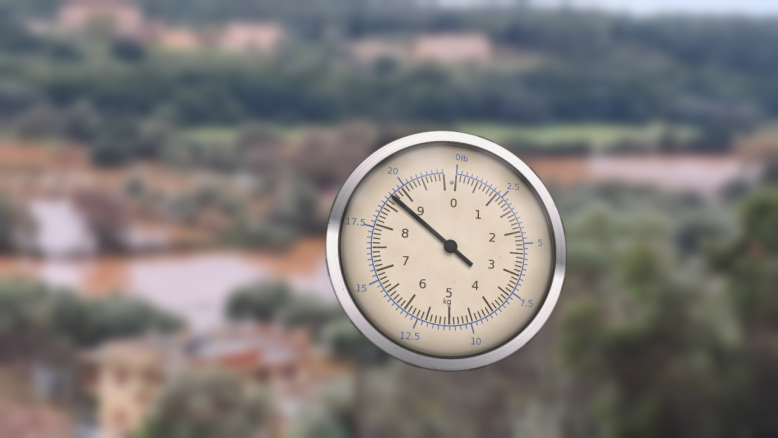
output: 8.7; kg
